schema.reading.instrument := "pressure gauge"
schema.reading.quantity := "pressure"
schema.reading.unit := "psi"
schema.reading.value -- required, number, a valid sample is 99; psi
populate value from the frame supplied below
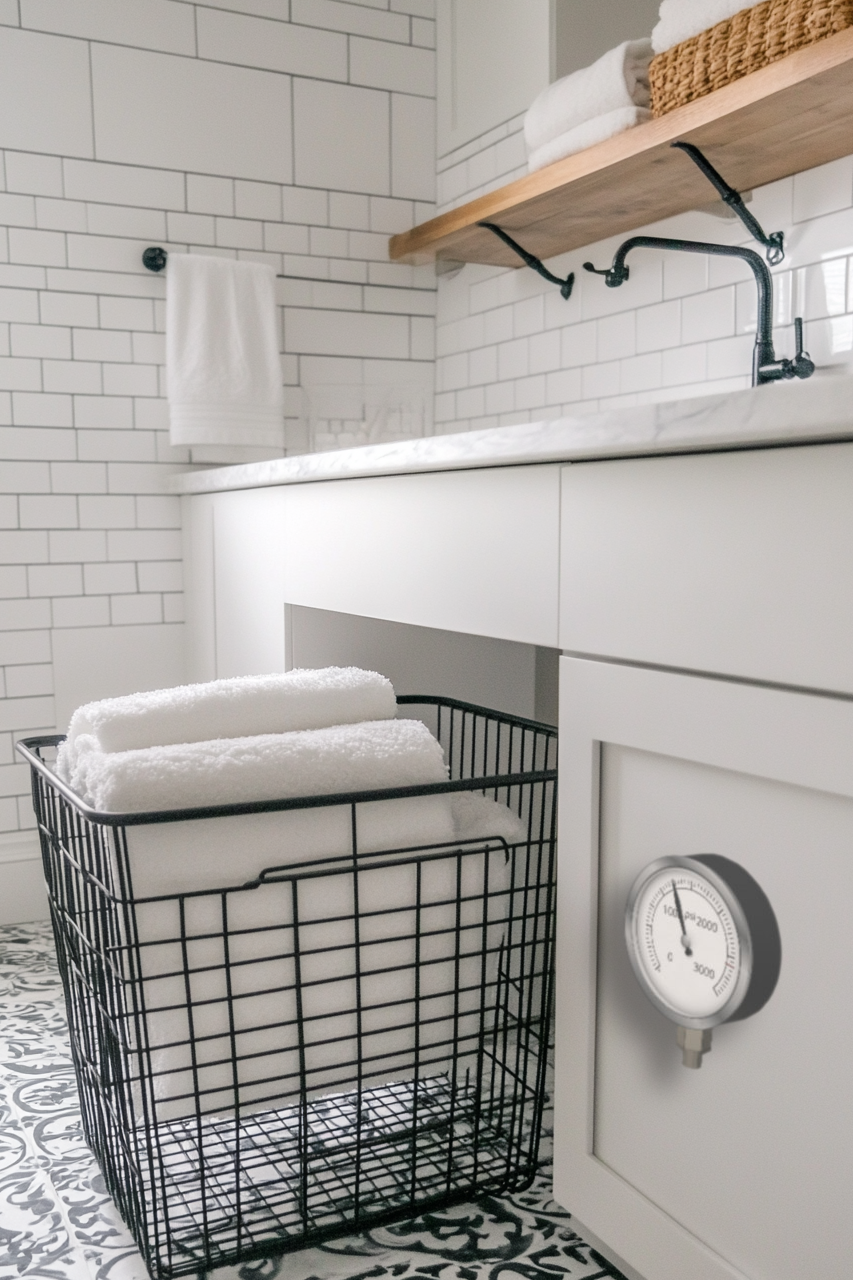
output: 1250; psi
